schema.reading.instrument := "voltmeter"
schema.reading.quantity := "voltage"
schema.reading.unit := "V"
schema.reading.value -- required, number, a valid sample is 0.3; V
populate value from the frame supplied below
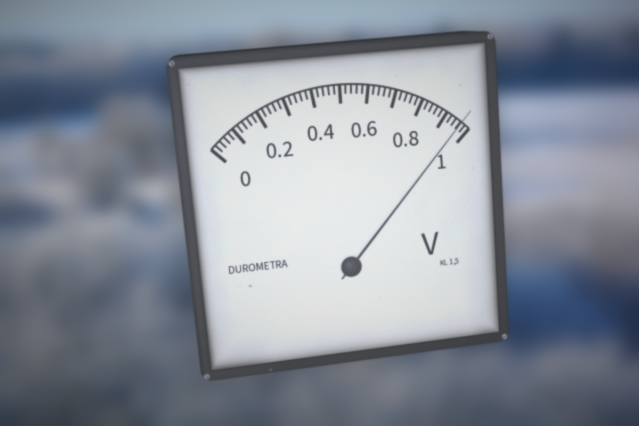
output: 0.96; V
